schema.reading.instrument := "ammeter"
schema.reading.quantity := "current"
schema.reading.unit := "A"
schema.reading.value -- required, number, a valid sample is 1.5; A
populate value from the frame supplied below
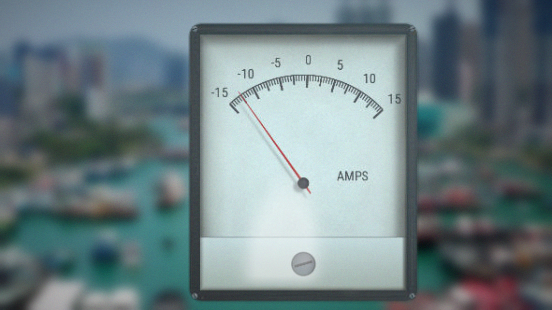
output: -12.5; A
